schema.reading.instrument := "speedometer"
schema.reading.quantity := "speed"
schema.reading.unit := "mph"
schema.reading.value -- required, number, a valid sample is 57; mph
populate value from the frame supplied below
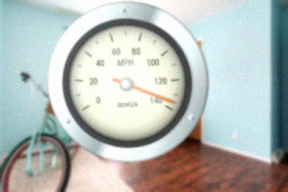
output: 135; mph
